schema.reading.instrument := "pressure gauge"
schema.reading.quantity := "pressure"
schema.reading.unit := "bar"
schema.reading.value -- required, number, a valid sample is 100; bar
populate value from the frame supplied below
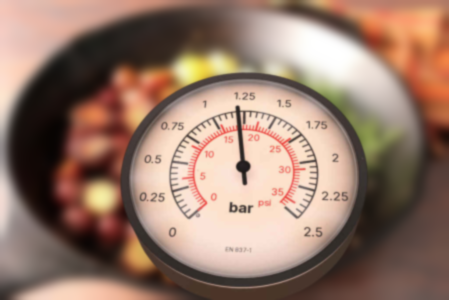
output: 1.2; bar
